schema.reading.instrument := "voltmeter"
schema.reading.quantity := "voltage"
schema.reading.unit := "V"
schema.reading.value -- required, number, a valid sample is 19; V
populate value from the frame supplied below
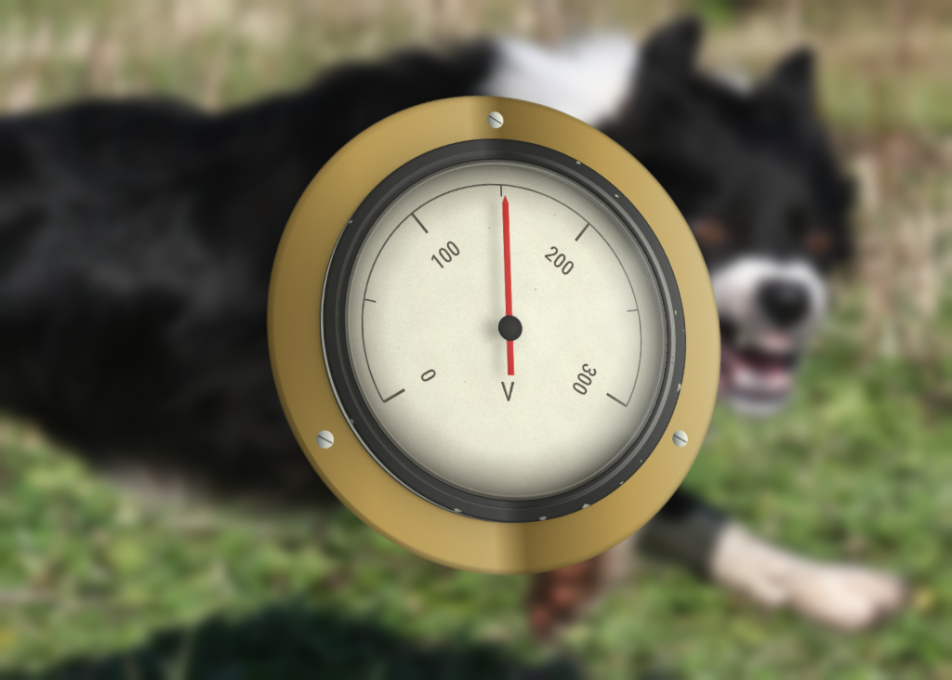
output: 150; V
